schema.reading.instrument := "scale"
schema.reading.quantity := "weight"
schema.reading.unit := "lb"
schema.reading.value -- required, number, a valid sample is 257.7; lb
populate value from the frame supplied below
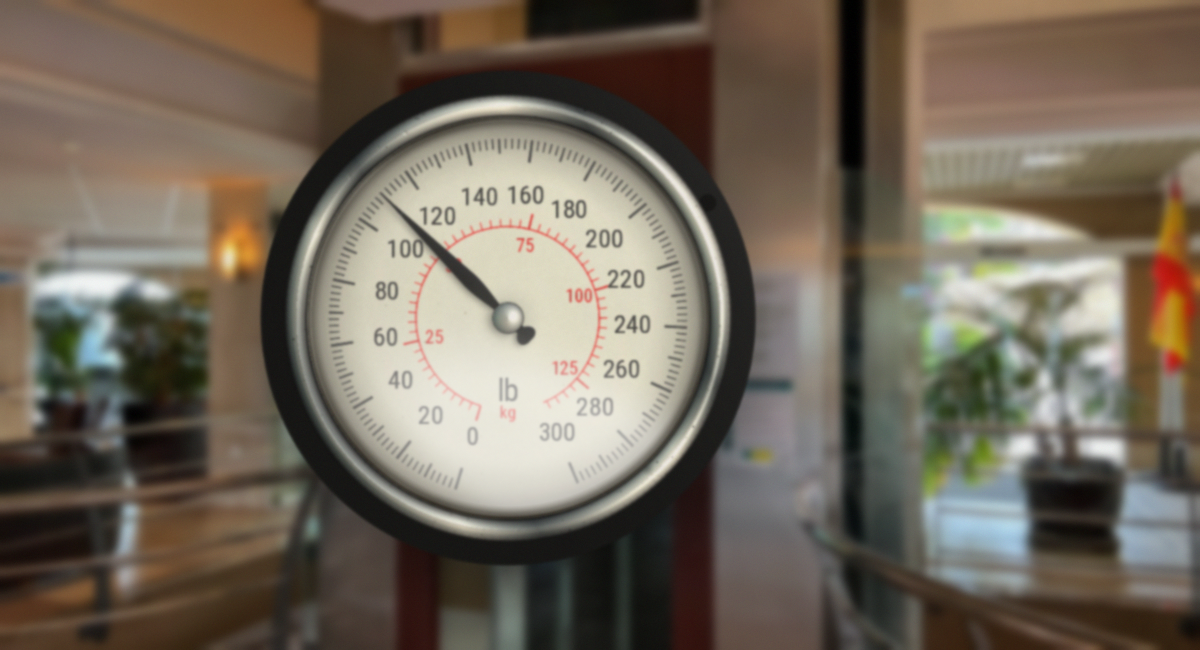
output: 110; lb
